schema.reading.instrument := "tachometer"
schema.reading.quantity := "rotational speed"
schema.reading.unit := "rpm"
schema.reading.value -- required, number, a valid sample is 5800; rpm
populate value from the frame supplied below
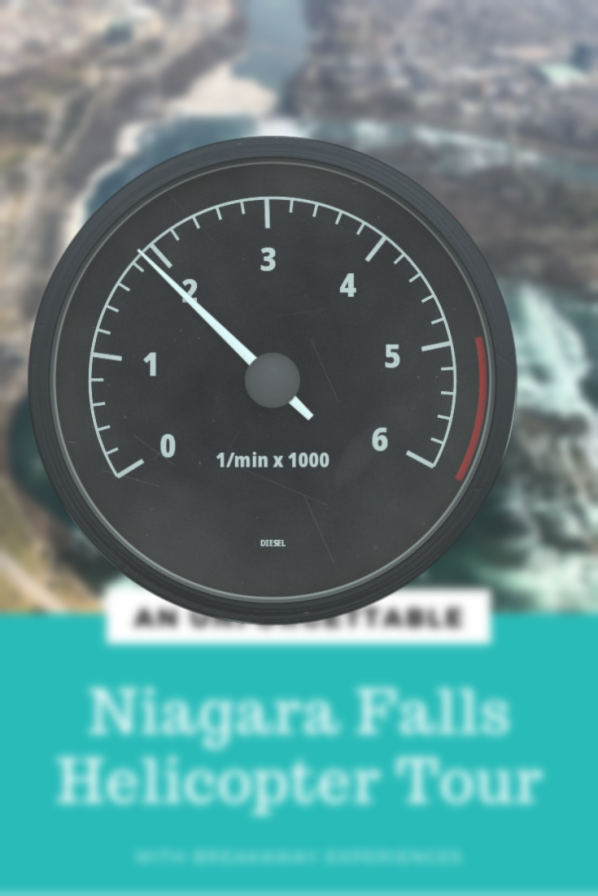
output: 1900; rpm
